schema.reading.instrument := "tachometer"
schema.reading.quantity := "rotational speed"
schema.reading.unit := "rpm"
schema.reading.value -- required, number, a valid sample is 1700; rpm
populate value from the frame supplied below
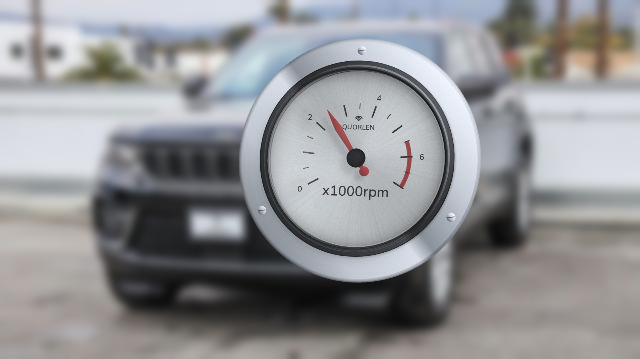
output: 2500; rpm
